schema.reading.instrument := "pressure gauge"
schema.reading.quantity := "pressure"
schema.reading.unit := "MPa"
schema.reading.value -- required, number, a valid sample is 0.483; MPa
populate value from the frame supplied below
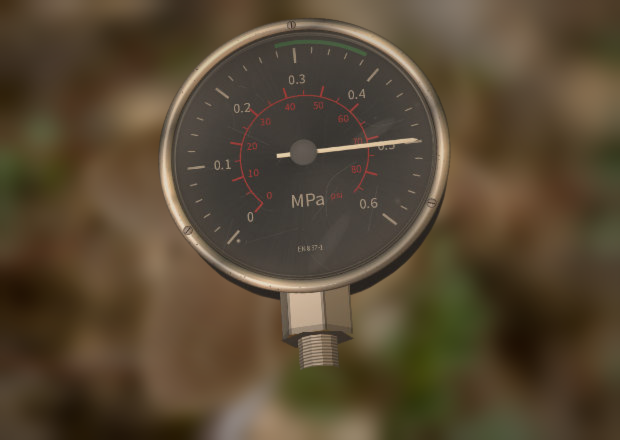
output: 0.5; MPa
